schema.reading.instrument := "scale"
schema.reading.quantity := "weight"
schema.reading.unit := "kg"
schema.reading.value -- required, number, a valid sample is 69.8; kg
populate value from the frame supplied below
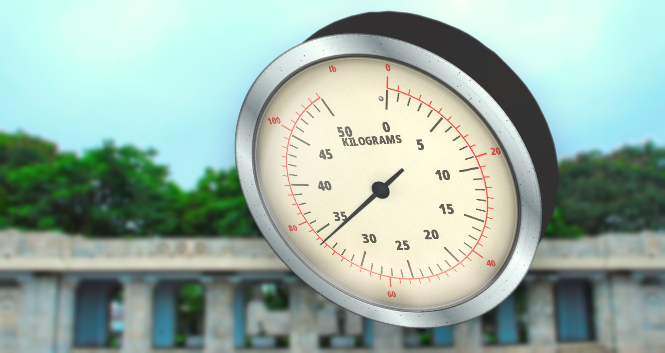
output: 34; kg
